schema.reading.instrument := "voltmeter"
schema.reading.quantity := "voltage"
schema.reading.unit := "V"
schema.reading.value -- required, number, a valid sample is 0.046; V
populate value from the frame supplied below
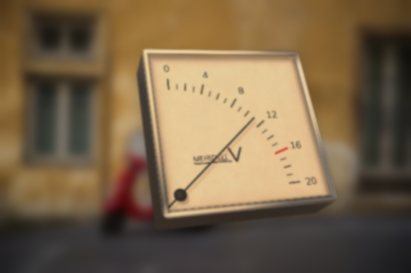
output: 11; V
